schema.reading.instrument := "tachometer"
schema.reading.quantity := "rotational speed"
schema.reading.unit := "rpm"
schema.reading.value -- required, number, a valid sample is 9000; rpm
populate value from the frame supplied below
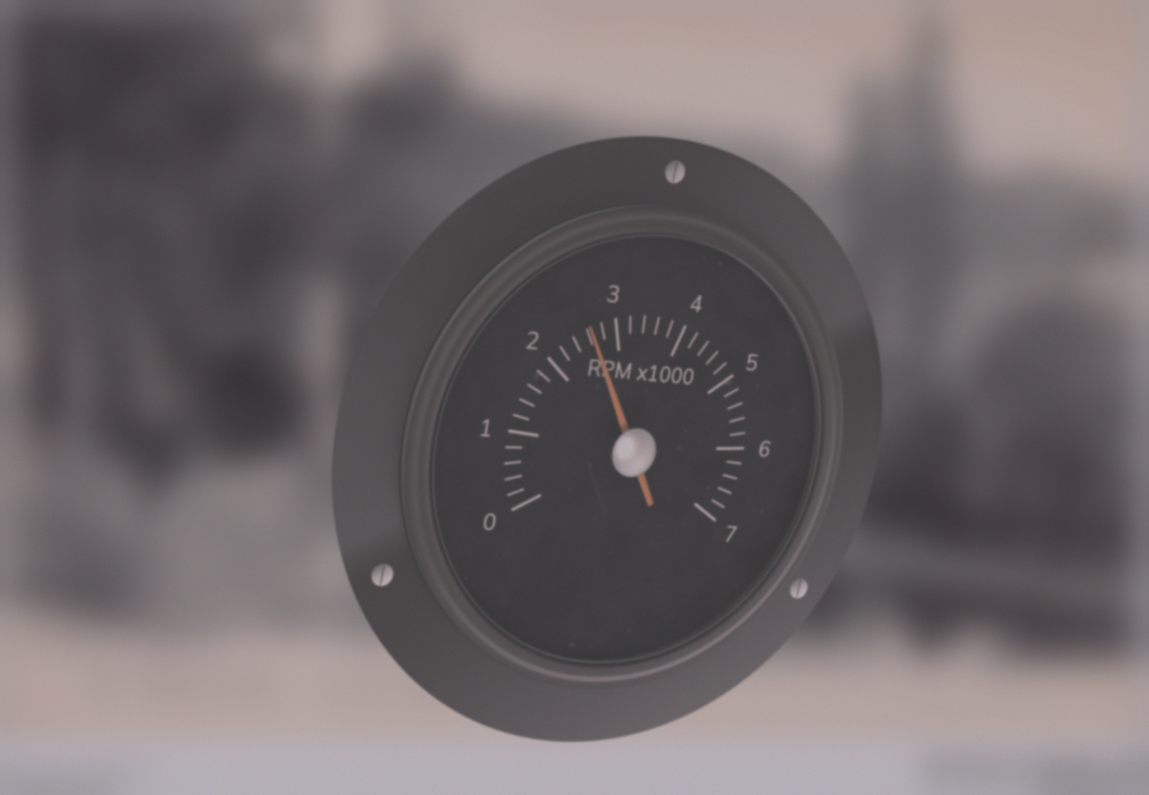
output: 2600; rpm
